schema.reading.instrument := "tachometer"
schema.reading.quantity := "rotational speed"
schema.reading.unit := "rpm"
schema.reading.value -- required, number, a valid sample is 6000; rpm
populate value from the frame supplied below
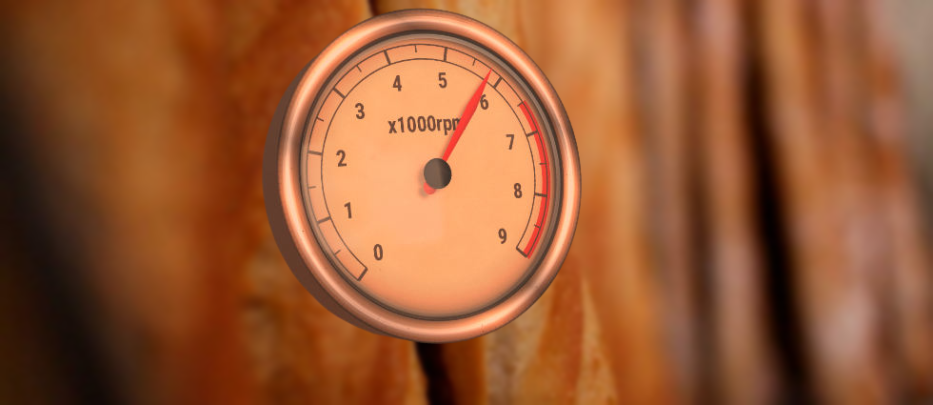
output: 5750; rpm
